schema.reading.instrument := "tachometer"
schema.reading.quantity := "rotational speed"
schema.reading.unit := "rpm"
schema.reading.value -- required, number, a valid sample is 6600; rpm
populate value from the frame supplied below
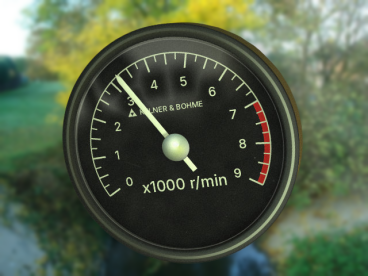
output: 3250; rpm
